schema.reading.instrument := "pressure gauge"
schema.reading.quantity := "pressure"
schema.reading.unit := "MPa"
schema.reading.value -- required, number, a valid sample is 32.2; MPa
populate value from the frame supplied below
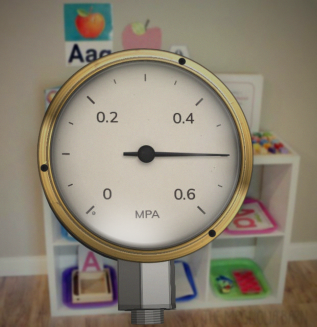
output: 0.5; MPa
